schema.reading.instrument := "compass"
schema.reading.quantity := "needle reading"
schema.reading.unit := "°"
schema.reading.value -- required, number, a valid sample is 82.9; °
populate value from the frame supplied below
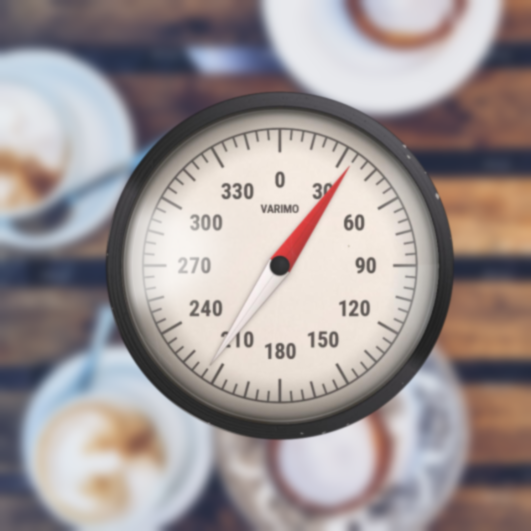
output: 35; °
